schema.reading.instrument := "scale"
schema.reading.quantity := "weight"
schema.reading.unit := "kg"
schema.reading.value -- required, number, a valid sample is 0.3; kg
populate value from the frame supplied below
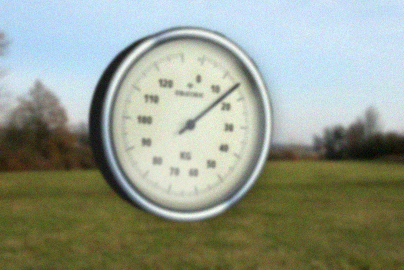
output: 15; kg
